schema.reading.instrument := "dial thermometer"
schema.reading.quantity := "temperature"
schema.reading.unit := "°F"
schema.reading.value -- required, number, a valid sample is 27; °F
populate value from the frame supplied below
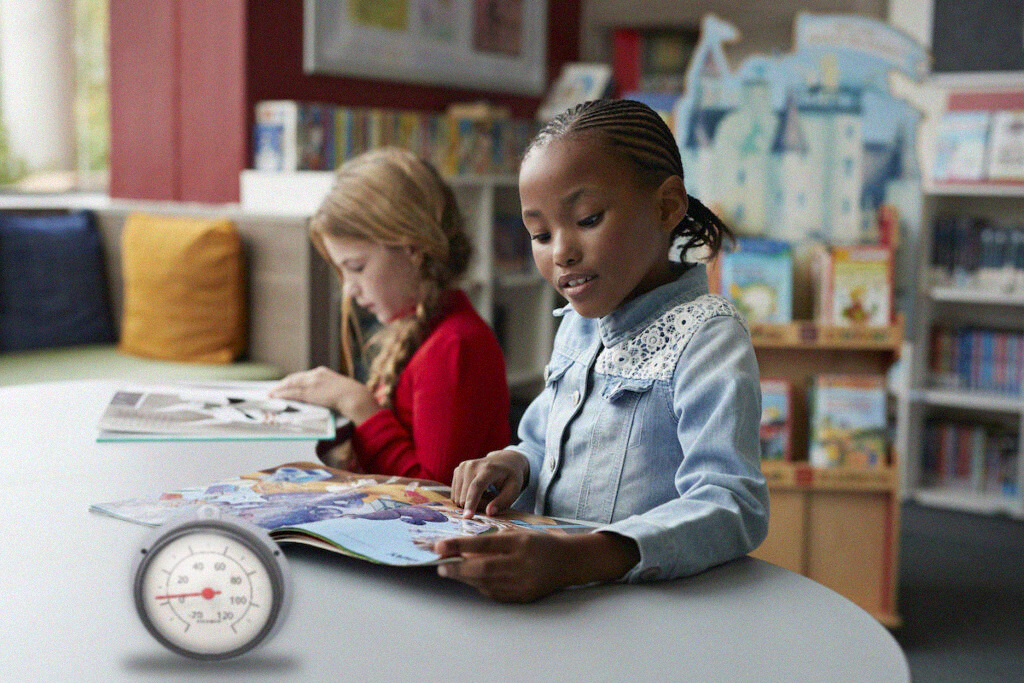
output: 5; °F
